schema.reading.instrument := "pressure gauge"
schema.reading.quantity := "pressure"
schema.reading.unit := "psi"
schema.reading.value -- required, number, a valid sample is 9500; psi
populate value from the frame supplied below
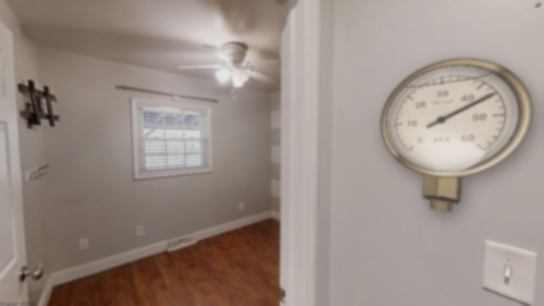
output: 44; psi
